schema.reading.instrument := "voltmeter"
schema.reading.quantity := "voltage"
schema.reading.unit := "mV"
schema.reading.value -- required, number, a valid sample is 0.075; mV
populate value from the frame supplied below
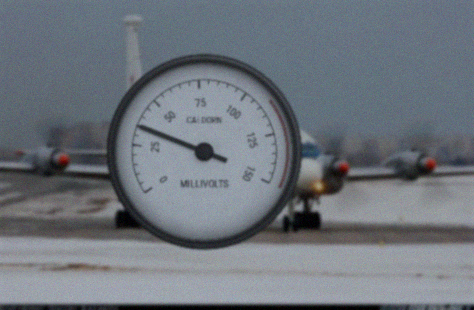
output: 35; mV
